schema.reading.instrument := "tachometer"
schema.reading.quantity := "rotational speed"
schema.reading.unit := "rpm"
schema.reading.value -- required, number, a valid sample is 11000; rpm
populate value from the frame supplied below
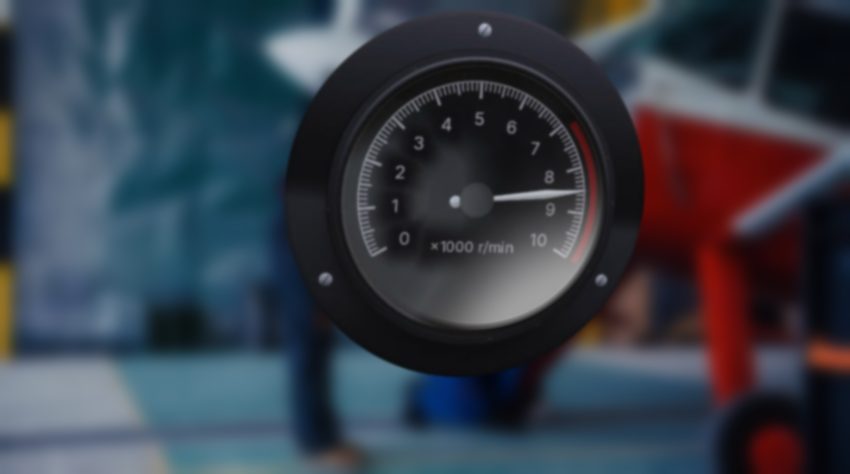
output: 8500; rpm
